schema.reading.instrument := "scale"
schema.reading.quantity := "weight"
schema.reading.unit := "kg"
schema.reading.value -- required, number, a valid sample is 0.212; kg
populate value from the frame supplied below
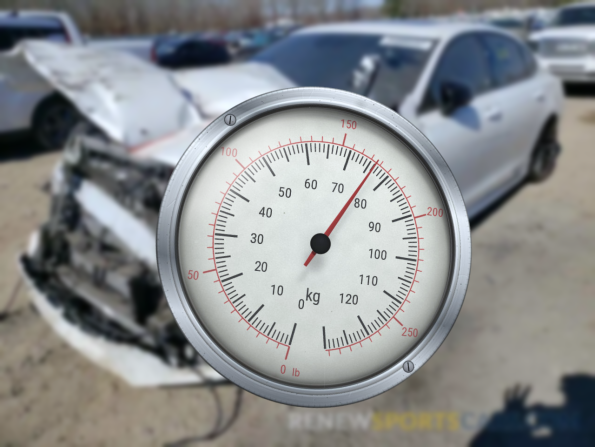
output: 76; kg
